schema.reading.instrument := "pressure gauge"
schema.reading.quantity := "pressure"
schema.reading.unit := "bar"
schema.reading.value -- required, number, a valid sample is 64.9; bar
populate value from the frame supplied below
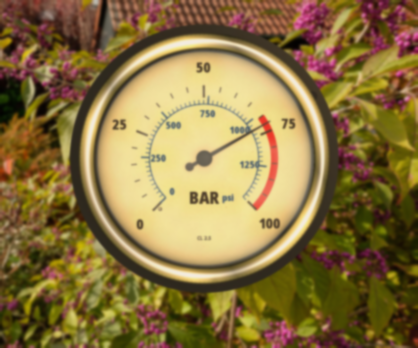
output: 72.5; bar
